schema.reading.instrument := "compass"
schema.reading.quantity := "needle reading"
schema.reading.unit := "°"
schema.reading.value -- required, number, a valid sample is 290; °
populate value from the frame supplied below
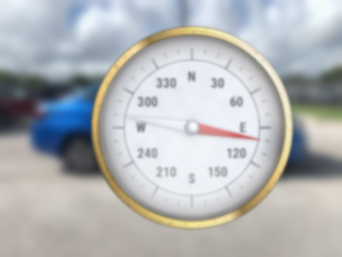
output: 100; °
